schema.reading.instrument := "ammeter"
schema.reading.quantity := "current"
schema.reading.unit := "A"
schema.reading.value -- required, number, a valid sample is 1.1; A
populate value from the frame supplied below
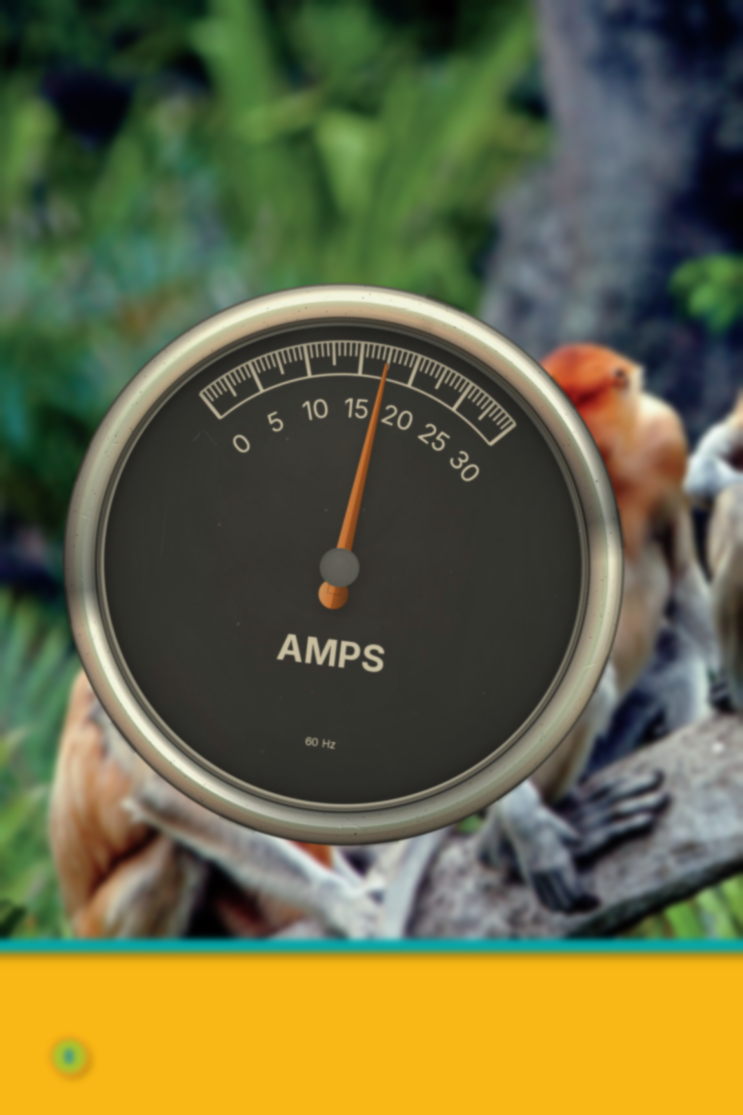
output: 17.5; A
